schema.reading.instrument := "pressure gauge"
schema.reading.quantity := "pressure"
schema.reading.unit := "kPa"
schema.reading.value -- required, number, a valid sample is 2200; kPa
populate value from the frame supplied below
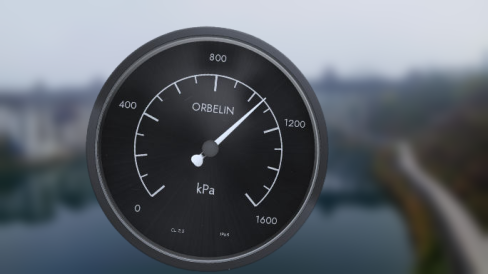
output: 1050; kPa
